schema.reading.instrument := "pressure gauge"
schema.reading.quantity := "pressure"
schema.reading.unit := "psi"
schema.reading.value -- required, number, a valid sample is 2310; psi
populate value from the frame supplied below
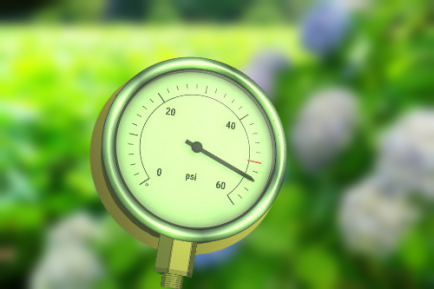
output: 54; psi
